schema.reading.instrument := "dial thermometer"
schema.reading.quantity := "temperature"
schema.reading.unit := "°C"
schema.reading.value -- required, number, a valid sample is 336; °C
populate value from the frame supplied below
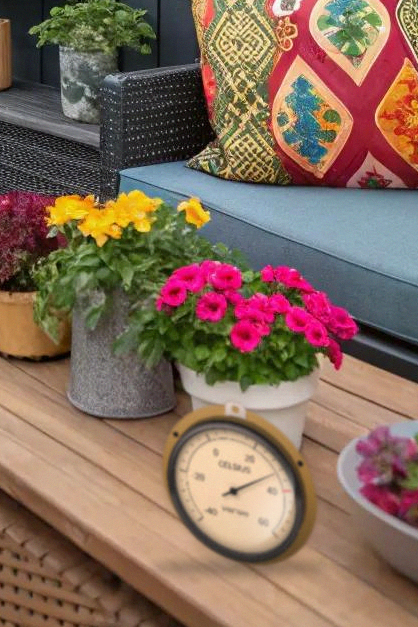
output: 32; °C
